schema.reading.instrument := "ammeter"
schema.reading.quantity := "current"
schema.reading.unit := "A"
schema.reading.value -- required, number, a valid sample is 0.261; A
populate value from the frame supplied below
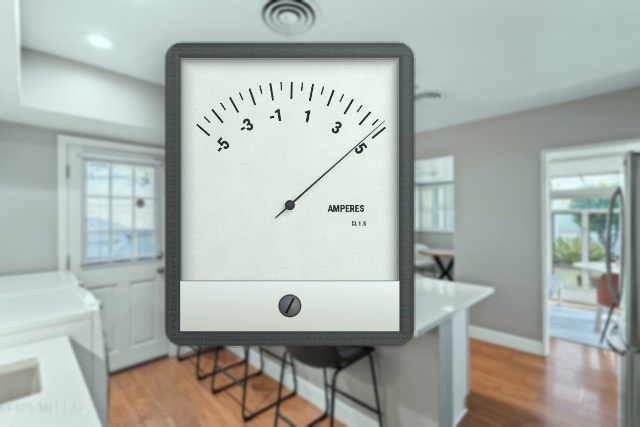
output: 4.75; A
